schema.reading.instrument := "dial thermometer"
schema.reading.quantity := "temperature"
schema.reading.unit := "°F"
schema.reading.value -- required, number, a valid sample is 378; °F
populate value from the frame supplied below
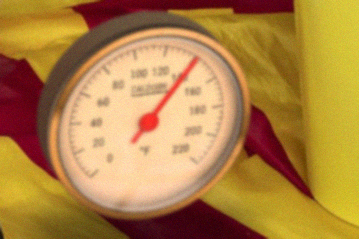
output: 140; °F
